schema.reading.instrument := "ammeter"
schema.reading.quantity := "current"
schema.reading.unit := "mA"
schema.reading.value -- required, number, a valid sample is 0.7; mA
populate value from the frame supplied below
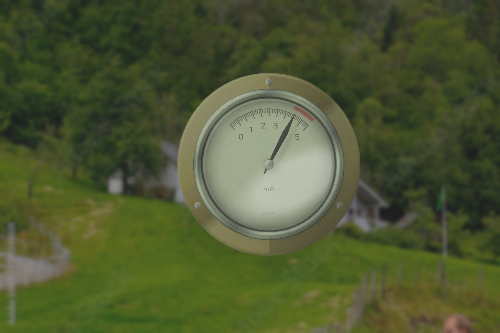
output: 4; mA
